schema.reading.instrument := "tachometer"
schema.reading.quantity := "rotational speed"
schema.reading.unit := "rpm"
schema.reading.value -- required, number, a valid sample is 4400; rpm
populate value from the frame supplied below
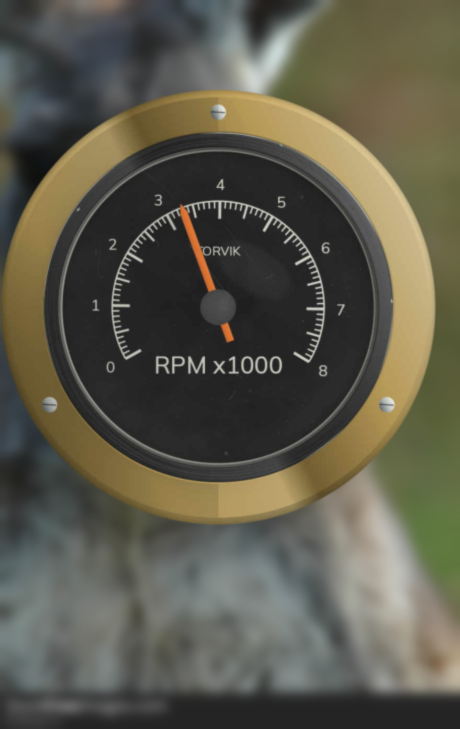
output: 3300; rpm
